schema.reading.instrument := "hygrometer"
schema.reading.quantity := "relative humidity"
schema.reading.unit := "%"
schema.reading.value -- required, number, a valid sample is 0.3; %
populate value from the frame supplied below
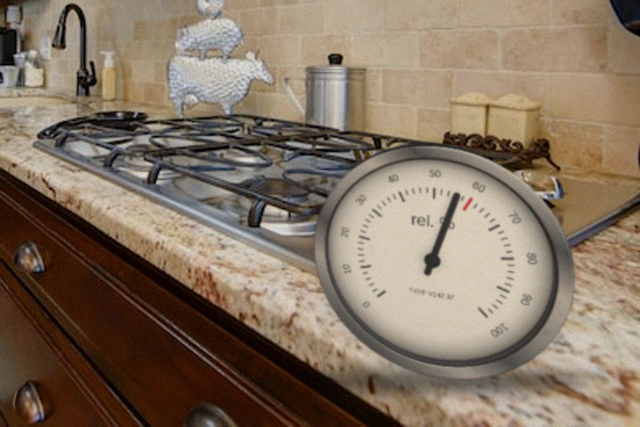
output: 56; %
